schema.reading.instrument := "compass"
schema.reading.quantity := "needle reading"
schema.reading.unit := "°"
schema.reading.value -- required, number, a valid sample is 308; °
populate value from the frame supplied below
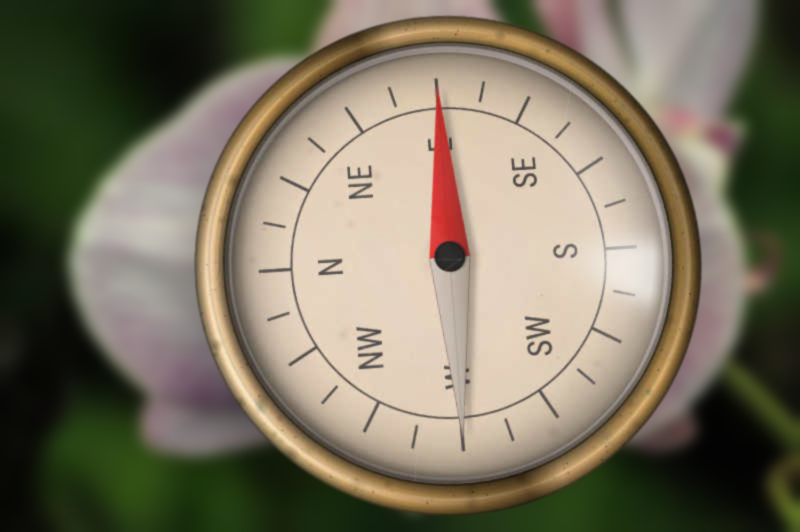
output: 90; °
